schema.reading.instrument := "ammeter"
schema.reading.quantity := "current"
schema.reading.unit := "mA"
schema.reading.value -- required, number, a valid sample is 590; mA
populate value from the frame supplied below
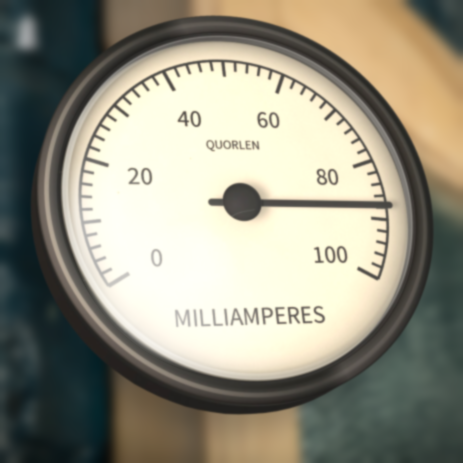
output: 88; mA
